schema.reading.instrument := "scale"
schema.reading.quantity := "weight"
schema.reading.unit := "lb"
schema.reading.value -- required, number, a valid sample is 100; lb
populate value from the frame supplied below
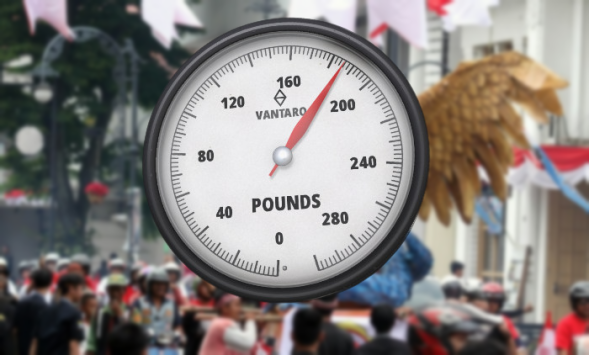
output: 186; lb
